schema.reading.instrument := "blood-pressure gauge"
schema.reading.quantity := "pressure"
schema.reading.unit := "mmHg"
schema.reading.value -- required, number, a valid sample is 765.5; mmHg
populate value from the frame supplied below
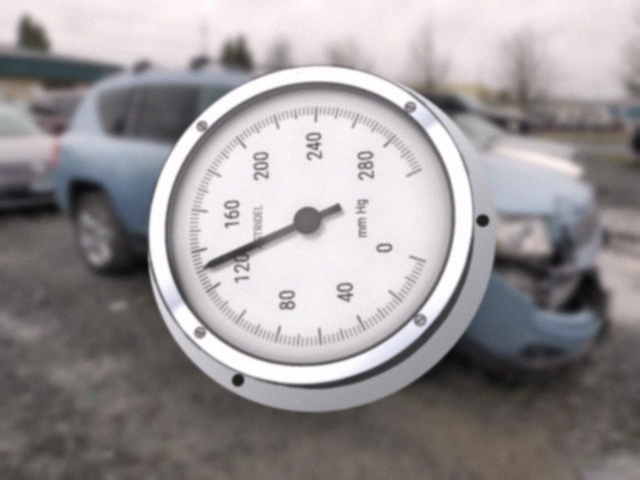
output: 130; mmHg
